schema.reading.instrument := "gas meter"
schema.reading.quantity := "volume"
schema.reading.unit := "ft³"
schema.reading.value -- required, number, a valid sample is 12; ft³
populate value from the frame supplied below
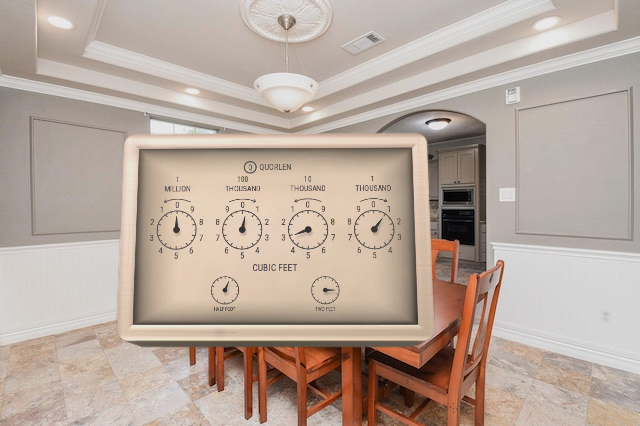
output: 3100; ft³
